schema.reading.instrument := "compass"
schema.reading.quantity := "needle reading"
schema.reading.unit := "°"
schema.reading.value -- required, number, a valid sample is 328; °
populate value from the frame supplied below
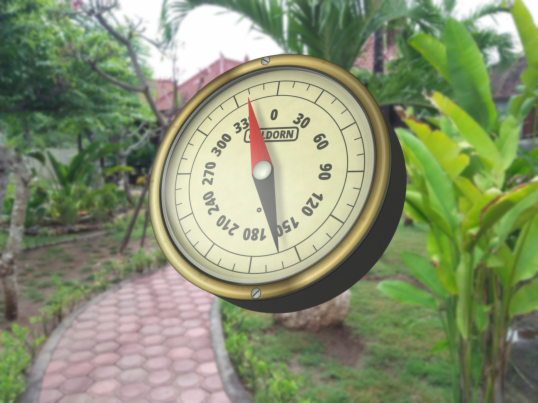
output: 340; °
